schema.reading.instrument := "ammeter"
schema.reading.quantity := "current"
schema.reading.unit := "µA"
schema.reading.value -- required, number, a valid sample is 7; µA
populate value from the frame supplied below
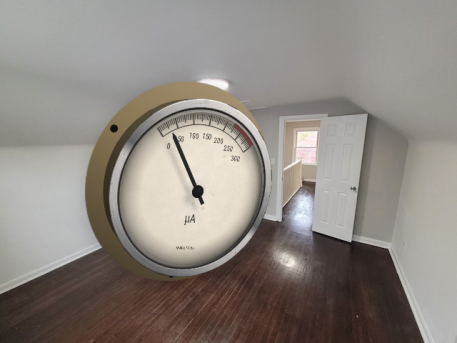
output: 25; µA
